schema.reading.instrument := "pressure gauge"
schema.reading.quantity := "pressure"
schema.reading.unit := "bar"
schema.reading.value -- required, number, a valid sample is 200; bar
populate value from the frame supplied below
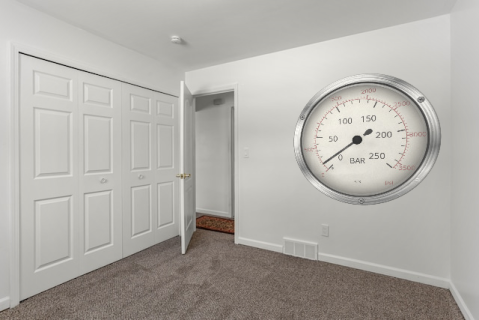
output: 10; bar
